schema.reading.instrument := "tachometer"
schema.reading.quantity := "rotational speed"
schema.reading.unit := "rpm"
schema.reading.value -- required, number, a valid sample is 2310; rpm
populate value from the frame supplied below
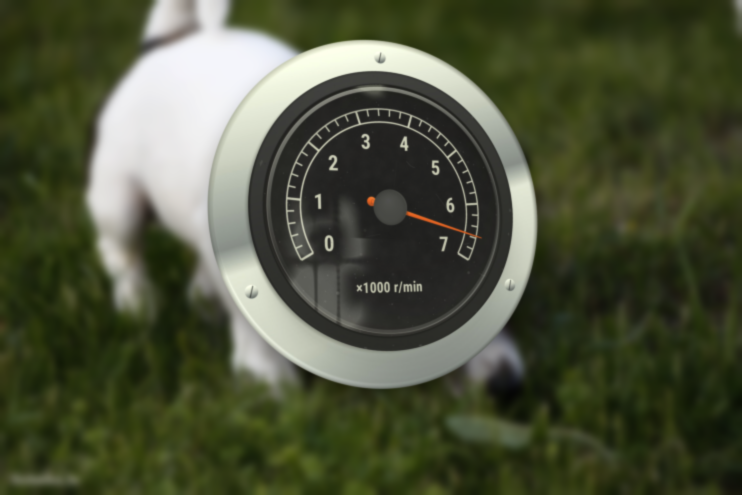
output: 6600; rpm
